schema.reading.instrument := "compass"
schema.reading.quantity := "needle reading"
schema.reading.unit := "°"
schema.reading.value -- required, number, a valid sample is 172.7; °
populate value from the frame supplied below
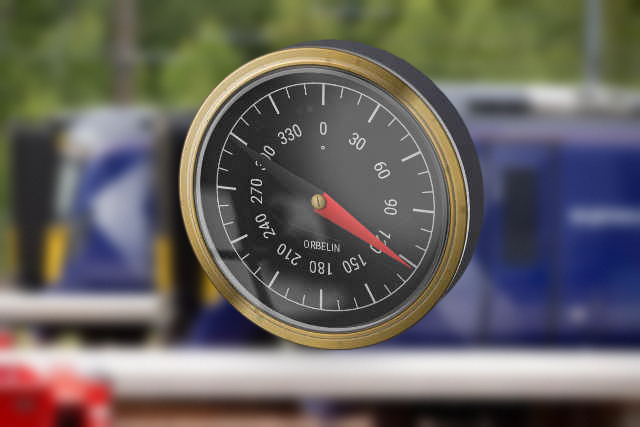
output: 120; °
